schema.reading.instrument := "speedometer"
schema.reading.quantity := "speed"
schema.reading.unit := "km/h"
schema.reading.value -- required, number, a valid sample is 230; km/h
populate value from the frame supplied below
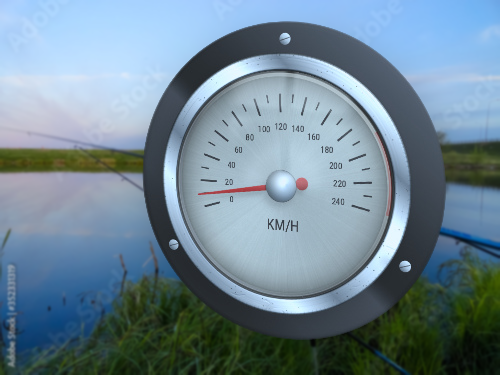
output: 10; km/h
